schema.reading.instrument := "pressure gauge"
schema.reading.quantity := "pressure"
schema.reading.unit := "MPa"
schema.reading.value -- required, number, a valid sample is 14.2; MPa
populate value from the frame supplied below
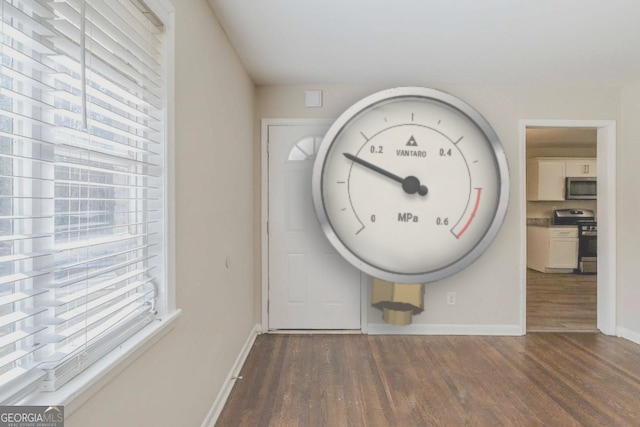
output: 0.15; MPa
